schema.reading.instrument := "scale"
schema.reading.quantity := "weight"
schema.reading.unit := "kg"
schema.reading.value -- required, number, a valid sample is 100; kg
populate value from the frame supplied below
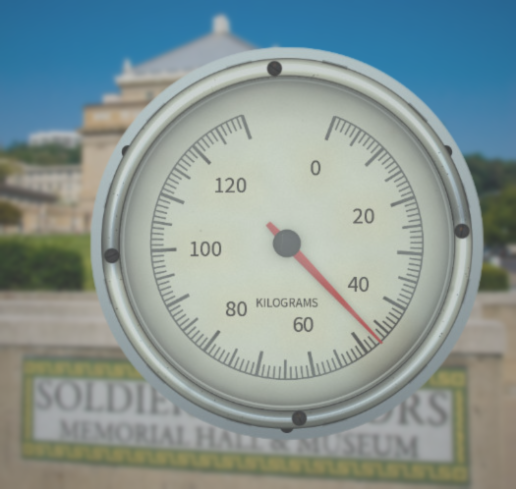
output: 47; kg
